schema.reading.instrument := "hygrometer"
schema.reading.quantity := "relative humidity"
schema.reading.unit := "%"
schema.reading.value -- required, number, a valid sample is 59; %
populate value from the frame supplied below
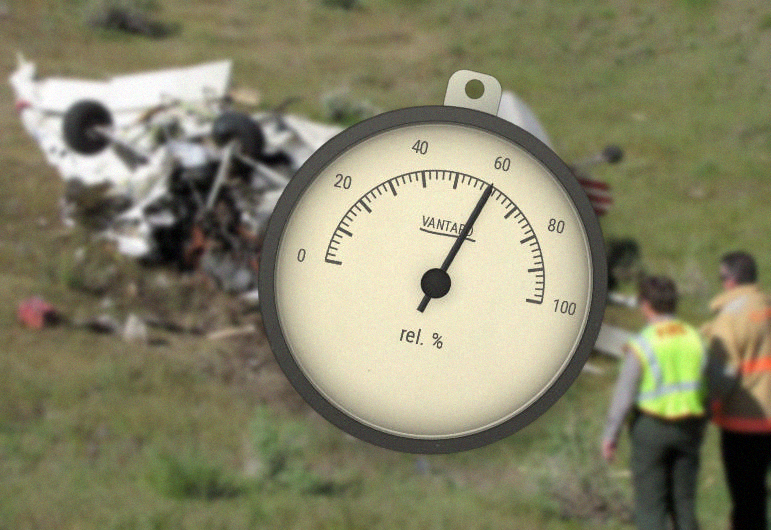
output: 60; %
